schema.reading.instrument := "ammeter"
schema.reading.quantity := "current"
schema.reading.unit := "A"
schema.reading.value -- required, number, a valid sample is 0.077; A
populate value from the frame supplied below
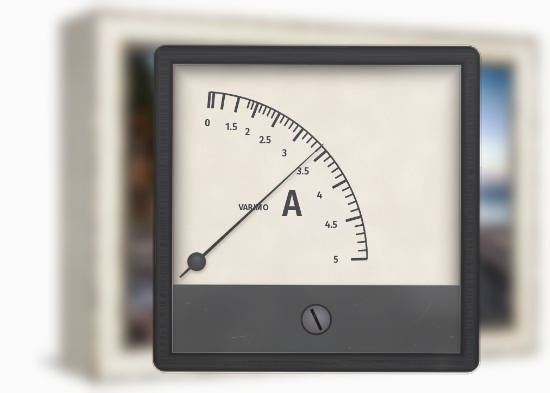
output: 3.4; A
